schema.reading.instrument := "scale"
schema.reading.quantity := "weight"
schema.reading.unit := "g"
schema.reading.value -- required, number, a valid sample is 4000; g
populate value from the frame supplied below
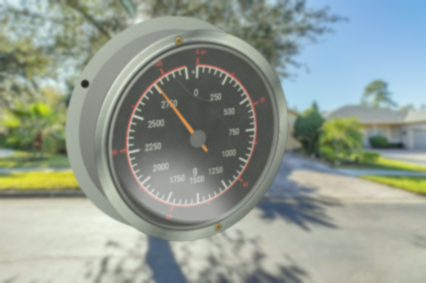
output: 2750; g
